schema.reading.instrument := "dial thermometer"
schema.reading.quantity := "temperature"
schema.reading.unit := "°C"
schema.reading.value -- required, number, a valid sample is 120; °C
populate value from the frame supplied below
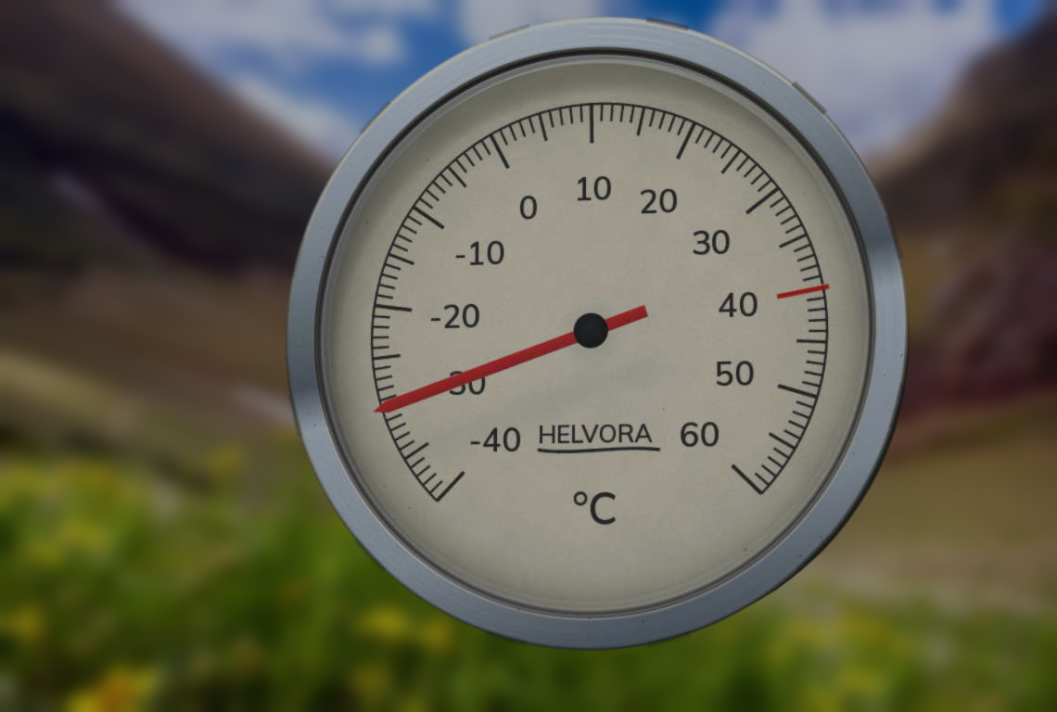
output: -30; °C
